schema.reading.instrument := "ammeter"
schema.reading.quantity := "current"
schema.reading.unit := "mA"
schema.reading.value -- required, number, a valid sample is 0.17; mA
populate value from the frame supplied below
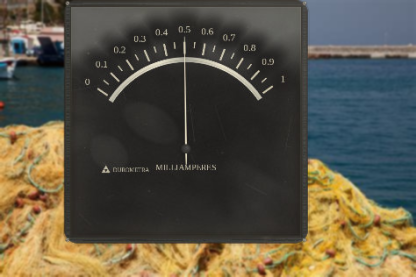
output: 0.5; mA
